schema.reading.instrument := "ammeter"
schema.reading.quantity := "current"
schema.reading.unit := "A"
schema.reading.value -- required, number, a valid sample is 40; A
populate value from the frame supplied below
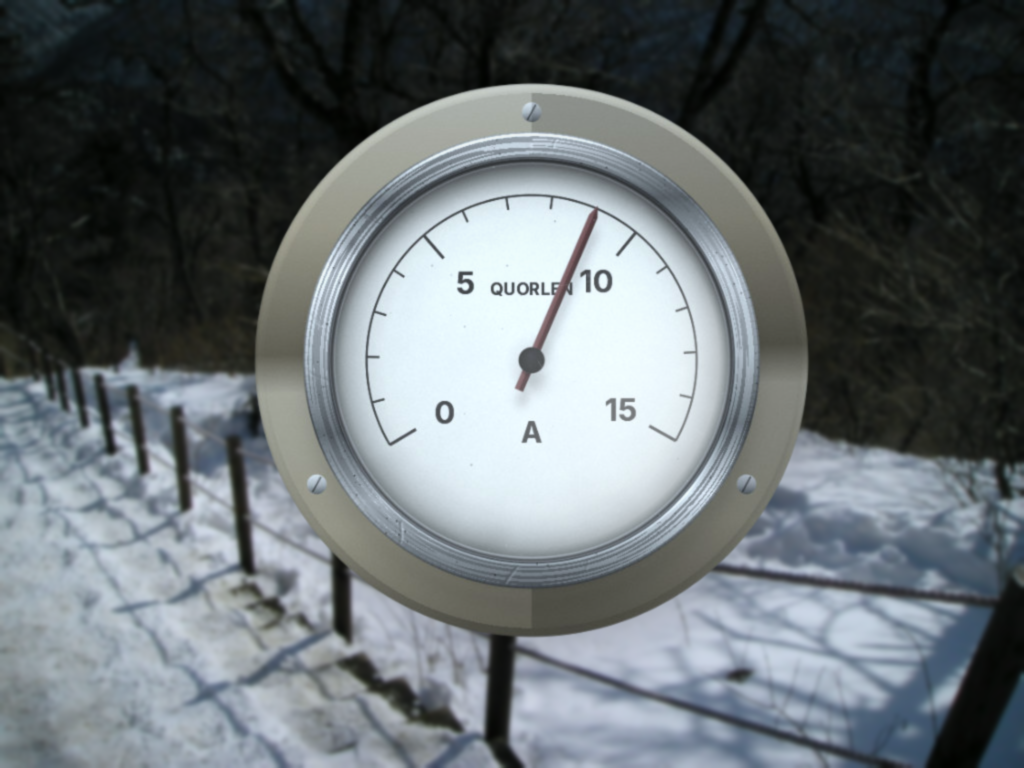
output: 9; A
